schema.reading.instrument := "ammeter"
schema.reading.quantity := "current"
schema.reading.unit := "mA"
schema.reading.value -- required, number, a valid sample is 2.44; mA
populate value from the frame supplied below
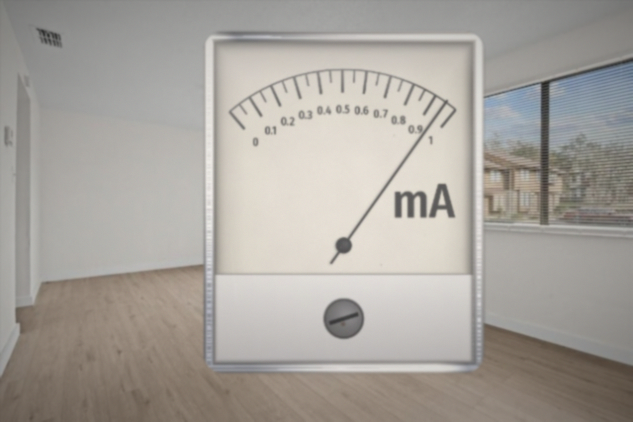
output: 0.95; mA
